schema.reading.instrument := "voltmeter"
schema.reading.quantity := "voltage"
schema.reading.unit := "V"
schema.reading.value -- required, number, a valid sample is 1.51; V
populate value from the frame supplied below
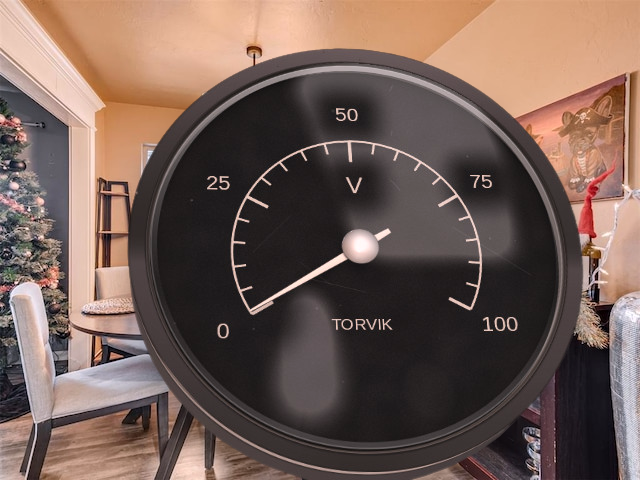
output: 0; V
